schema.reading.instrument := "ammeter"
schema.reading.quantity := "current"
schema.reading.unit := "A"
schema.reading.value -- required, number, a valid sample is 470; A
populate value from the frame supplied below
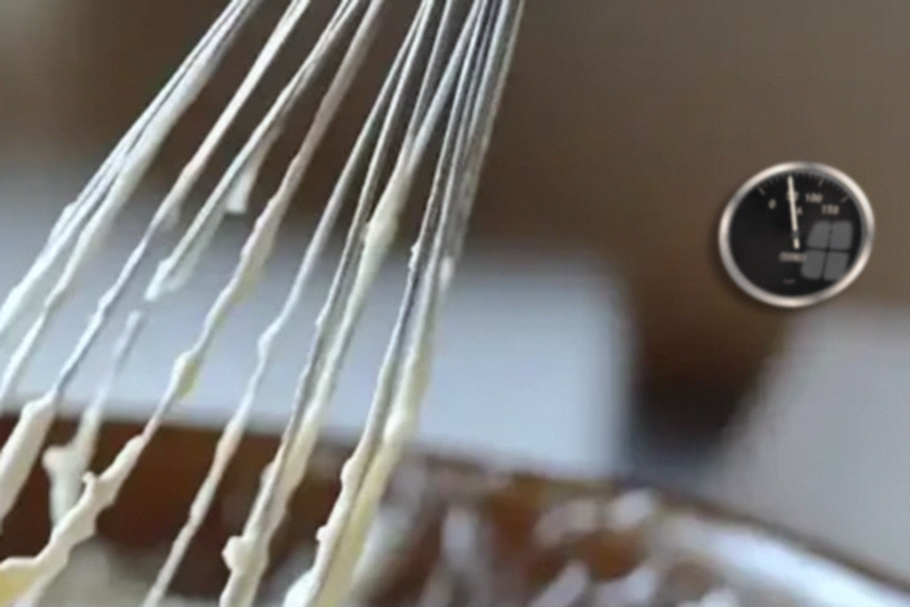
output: 50; A
